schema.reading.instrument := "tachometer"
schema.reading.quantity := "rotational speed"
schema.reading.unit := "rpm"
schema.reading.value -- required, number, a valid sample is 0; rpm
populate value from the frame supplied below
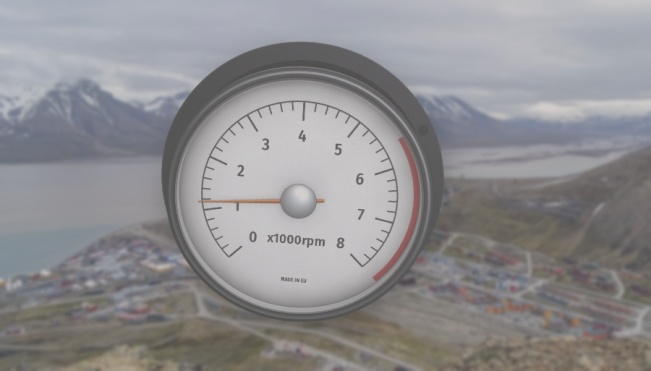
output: 1200; rpm
